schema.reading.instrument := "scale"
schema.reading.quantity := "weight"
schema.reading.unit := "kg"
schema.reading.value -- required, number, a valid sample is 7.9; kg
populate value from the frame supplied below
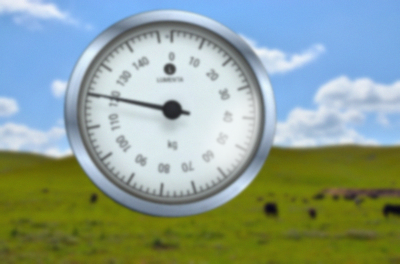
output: 120; kg
